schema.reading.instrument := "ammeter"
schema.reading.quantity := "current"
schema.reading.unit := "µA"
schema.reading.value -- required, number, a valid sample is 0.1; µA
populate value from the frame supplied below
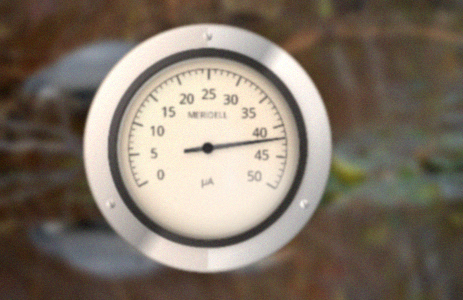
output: 42; µA
